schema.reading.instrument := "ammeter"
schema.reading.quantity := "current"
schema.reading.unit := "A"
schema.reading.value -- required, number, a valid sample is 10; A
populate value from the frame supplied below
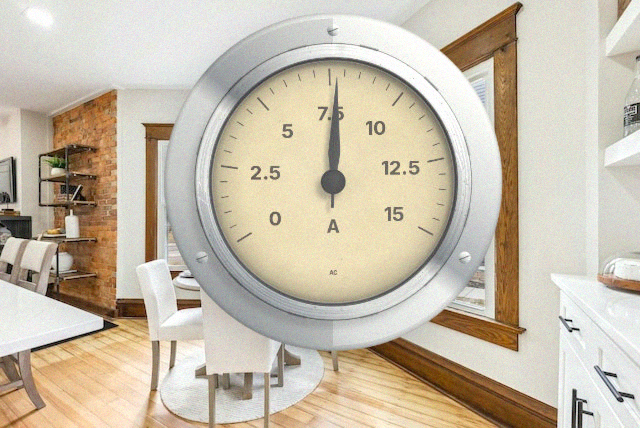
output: 7.75; A
